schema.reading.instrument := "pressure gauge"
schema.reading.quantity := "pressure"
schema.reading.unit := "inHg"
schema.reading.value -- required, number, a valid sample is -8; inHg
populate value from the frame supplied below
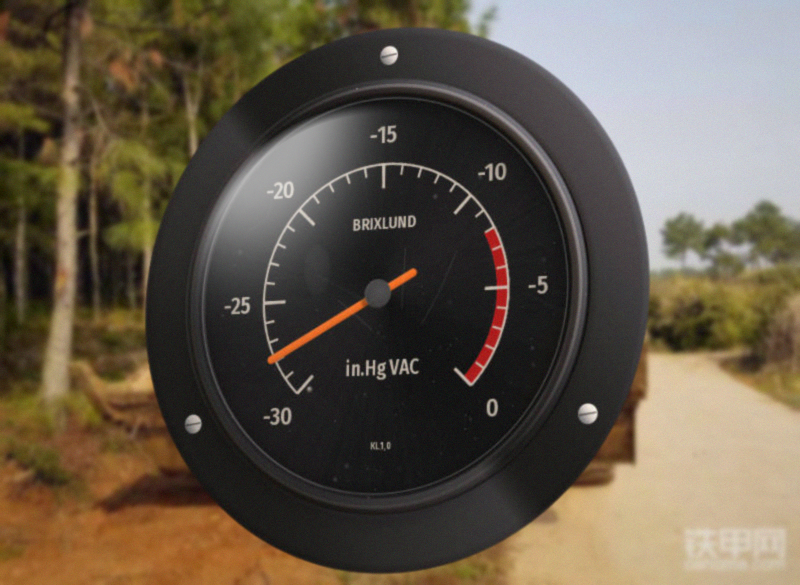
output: -28; inHg
